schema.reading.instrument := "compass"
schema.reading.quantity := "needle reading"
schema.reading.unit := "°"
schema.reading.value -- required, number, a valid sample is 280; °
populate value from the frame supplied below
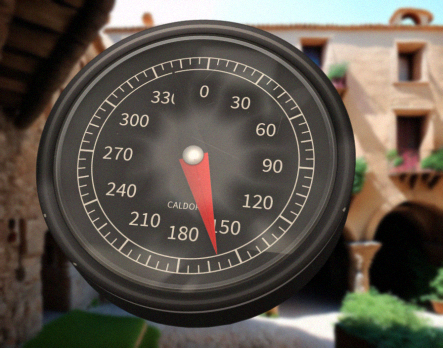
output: 160; °
